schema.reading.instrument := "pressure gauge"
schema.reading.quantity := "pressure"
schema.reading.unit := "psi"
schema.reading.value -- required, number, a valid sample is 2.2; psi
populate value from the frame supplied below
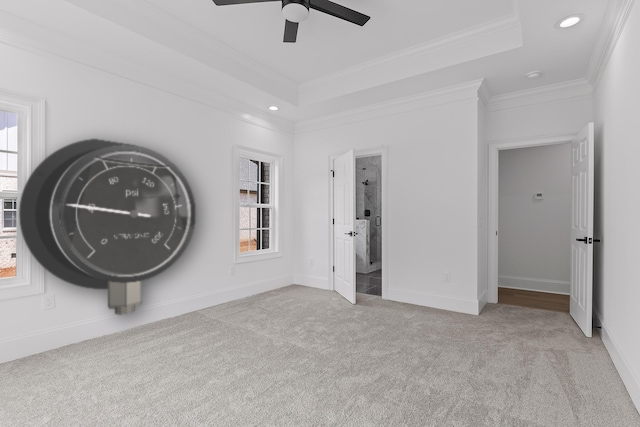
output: 40; psi
